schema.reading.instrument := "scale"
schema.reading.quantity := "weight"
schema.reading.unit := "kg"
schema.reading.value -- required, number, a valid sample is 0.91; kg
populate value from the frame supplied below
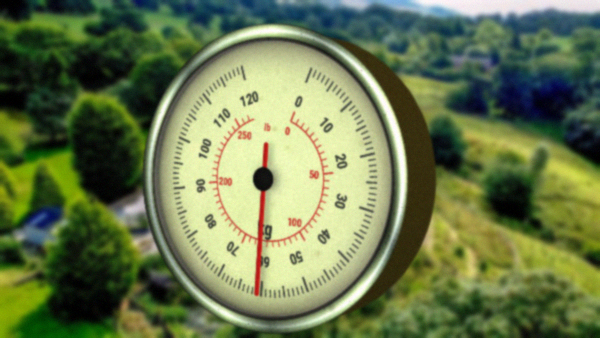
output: 60; kg
